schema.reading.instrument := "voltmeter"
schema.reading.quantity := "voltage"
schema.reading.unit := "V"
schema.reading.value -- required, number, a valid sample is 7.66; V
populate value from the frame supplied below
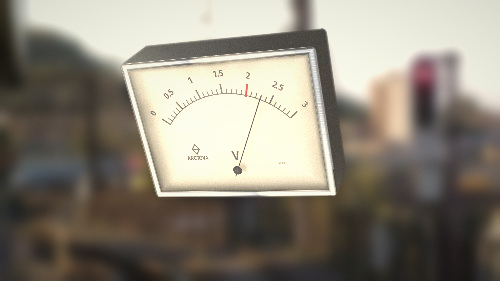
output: 2.3; V
